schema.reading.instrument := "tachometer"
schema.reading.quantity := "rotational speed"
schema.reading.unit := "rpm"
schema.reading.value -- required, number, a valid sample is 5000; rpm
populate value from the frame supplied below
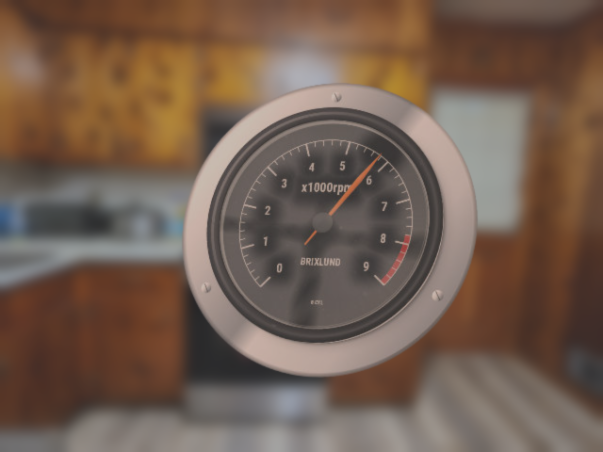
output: 5800; rpm
